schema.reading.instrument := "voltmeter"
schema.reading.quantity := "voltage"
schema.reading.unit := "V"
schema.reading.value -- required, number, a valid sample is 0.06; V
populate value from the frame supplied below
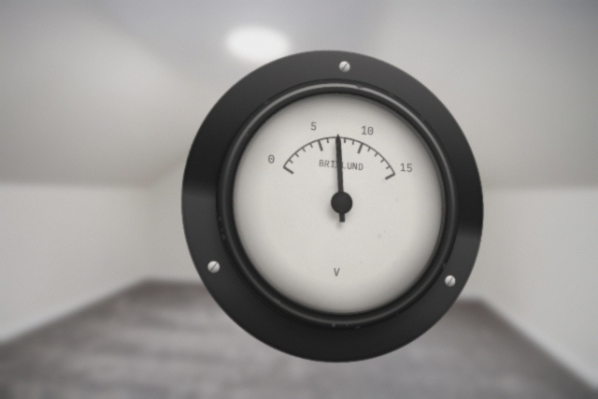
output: 7; V
